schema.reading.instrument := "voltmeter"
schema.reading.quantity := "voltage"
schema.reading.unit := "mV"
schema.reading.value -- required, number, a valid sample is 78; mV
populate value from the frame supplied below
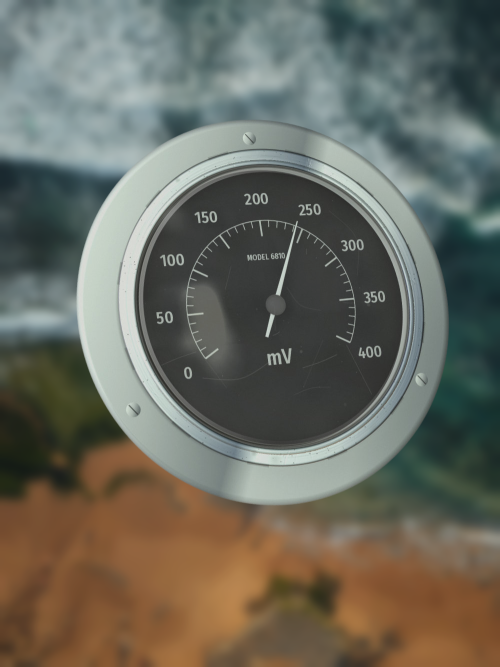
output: 240; mV
